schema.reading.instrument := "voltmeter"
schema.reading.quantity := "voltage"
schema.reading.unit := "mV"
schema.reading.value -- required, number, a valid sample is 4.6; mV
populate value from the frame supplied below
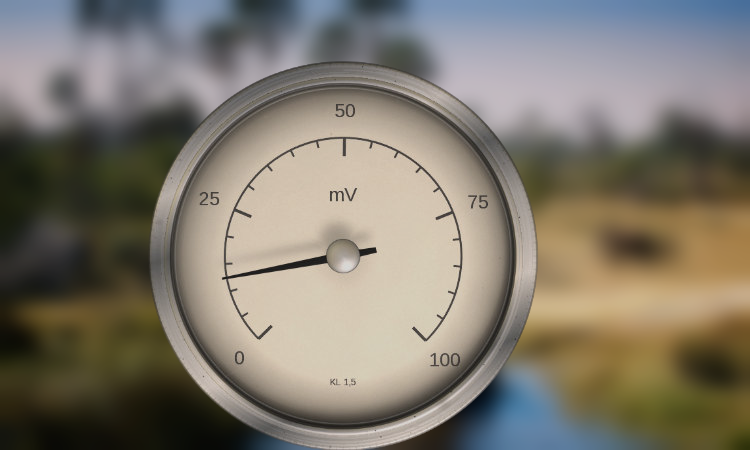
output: 12.5; mV
